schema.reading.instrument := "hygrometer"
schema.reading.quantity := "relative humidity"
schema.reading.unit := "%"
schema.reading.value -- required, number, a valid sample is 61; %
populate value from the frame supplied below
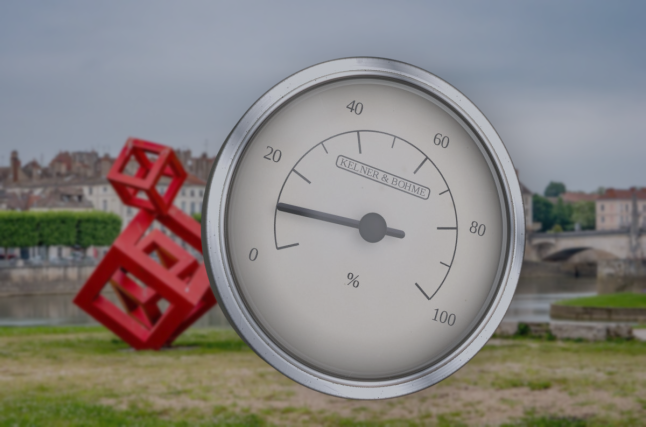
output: 10; %
